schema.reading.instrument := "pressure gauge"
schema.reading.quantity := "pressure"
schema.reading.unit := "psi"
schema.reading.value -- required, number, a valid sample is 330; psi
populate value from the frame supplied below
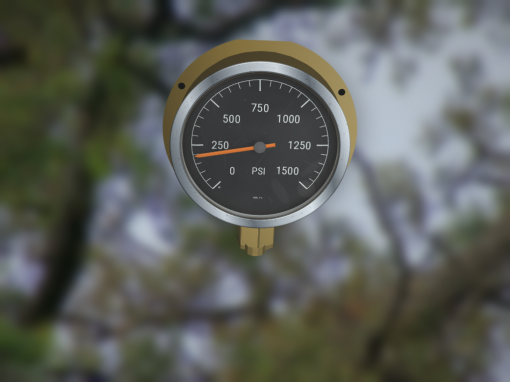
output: 200; psi
